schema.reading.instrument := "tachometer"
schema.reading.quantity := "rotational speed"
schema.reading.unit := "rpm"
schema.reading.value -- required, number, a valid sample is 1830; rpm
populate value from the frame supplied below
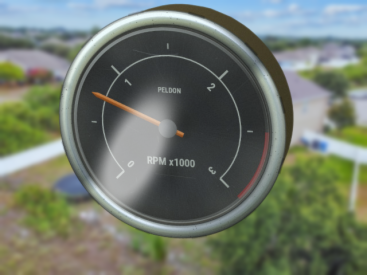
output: 750; rpm
